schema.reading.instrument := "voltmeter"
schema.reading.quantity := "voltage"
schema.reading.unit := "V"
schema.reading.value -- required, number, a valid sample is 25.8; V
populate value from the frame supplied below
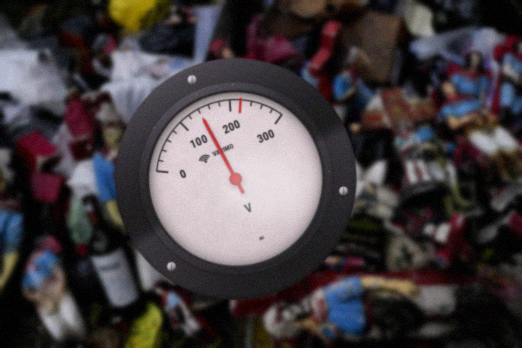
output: 140; V
